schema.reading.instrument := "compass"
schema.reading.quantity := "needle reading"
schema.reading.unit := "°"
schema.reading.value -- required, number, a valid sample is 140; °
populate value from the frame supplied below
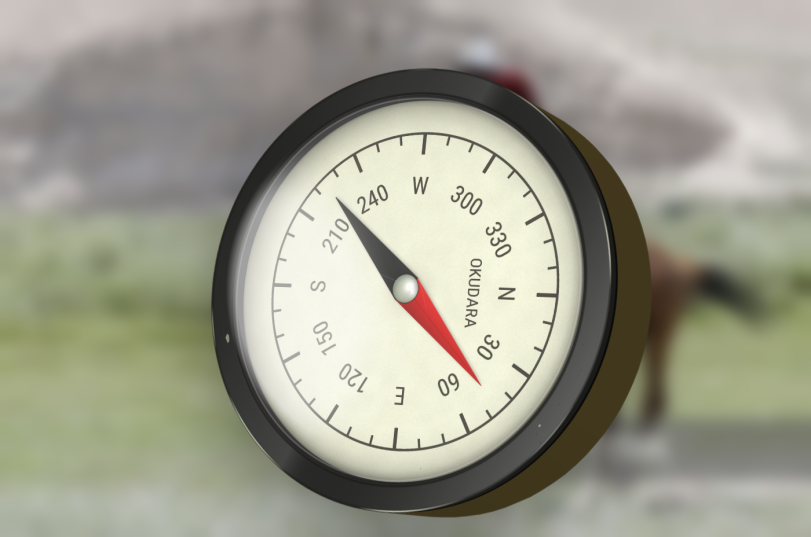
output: 45; °
